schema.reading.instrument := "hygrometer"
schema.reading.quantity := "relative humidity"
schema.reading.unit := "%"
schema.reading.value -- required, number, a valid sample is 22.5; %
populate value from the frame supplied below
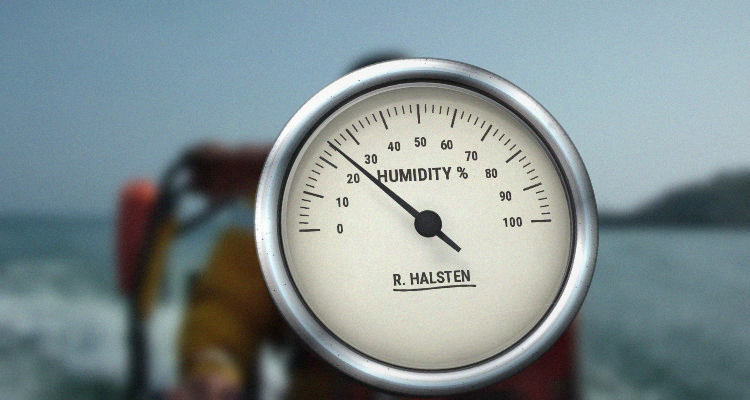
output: 24; %
